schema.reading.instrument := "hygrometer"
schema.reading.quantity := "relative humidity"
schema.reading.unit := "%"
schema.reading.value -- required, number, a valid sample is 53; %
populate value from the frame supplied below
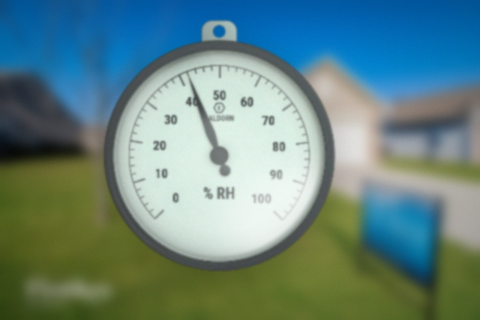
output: 42; %
